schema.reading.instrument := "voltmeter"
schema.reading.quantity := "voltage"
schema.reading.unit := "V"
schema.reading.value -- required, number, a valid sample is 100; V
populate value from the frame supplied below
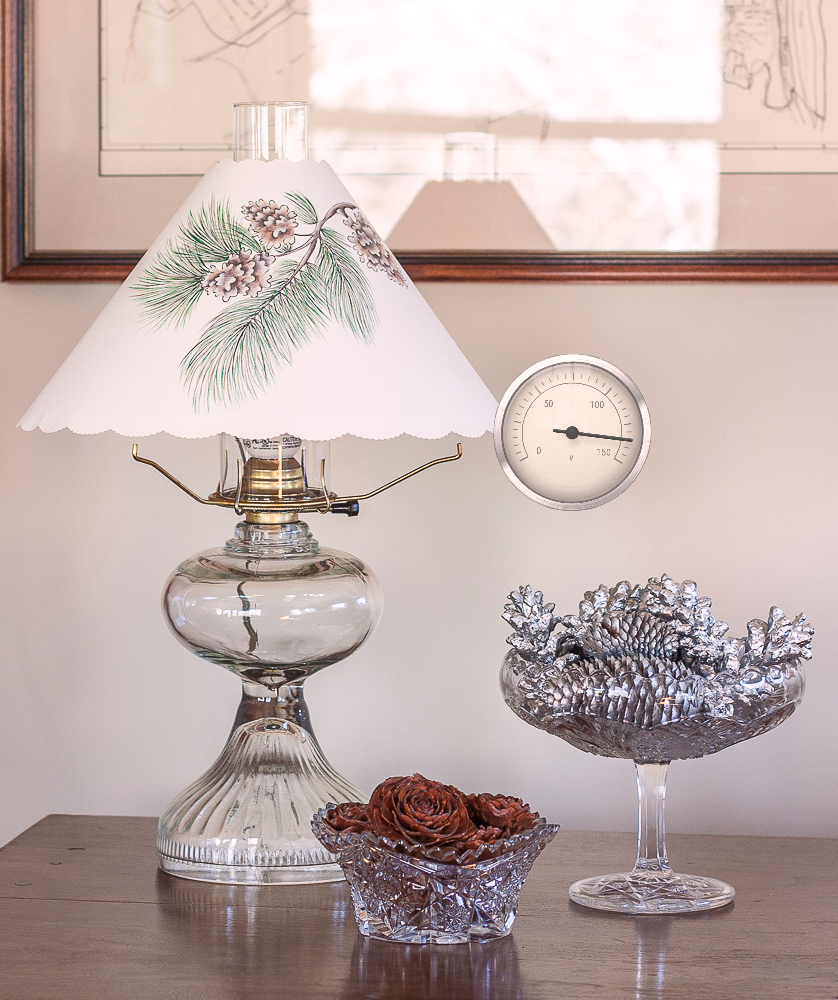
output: 135; V
